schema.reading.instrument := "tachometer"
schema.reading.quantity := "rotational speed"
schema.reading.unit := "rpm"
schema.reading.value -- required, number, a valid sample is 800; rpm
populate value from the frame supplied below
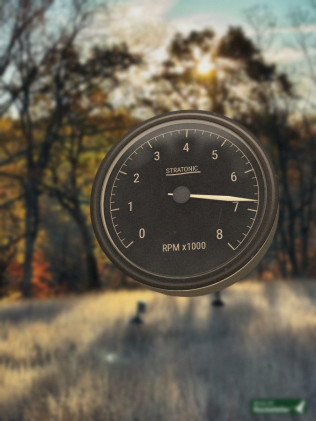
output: 6800; rpm
